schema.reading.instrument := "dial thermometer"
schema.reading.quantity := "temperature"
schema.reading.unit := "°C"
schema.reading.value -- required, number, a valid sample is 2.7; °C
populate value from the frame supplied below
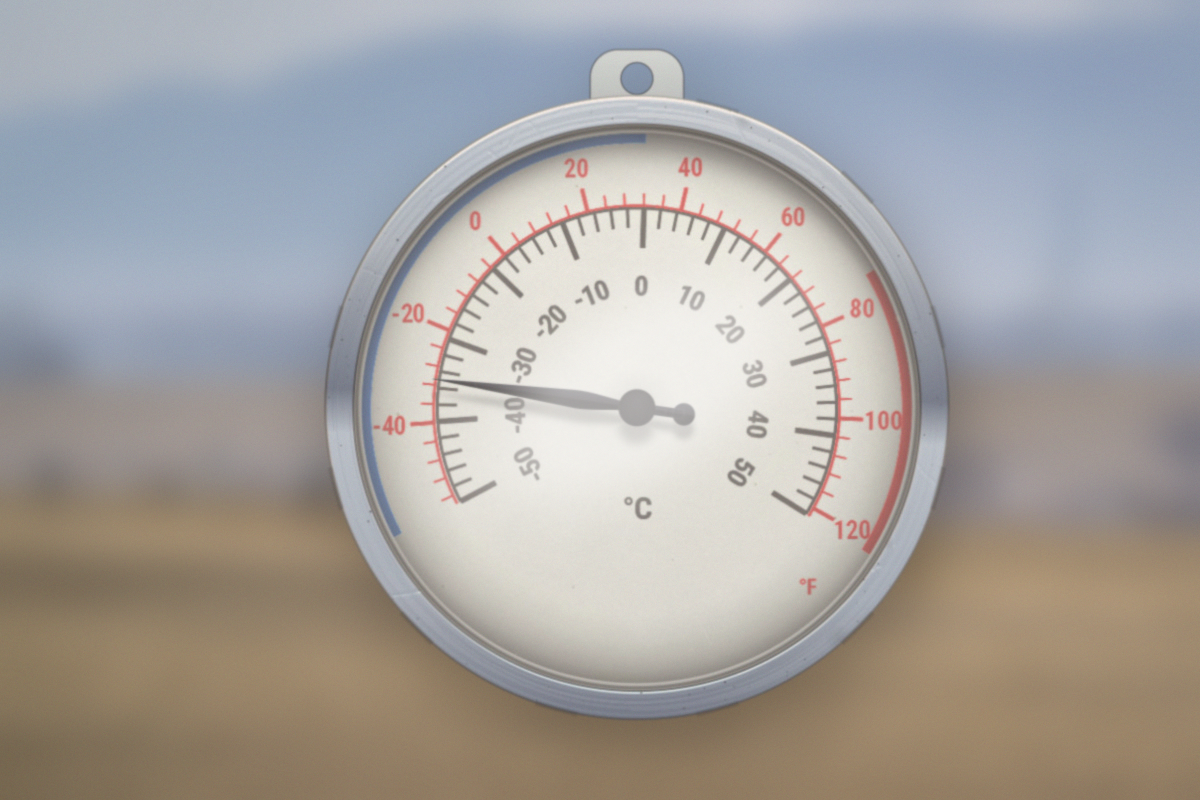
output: -35; °C
